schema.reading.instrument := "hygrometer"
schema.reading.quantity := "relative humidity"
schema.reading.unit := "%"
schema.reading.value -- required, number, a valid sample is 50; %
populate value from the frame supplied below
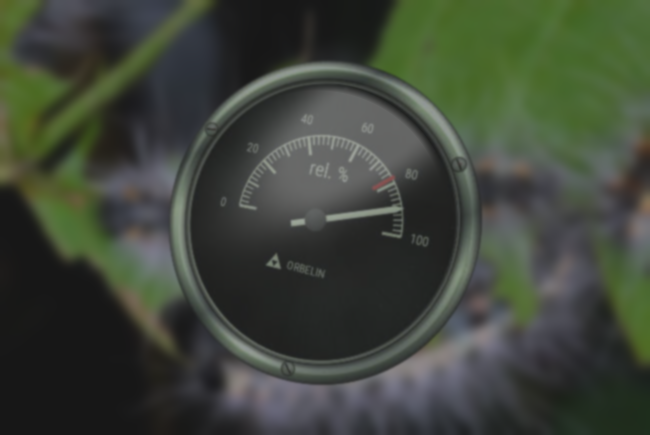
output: 90; %
